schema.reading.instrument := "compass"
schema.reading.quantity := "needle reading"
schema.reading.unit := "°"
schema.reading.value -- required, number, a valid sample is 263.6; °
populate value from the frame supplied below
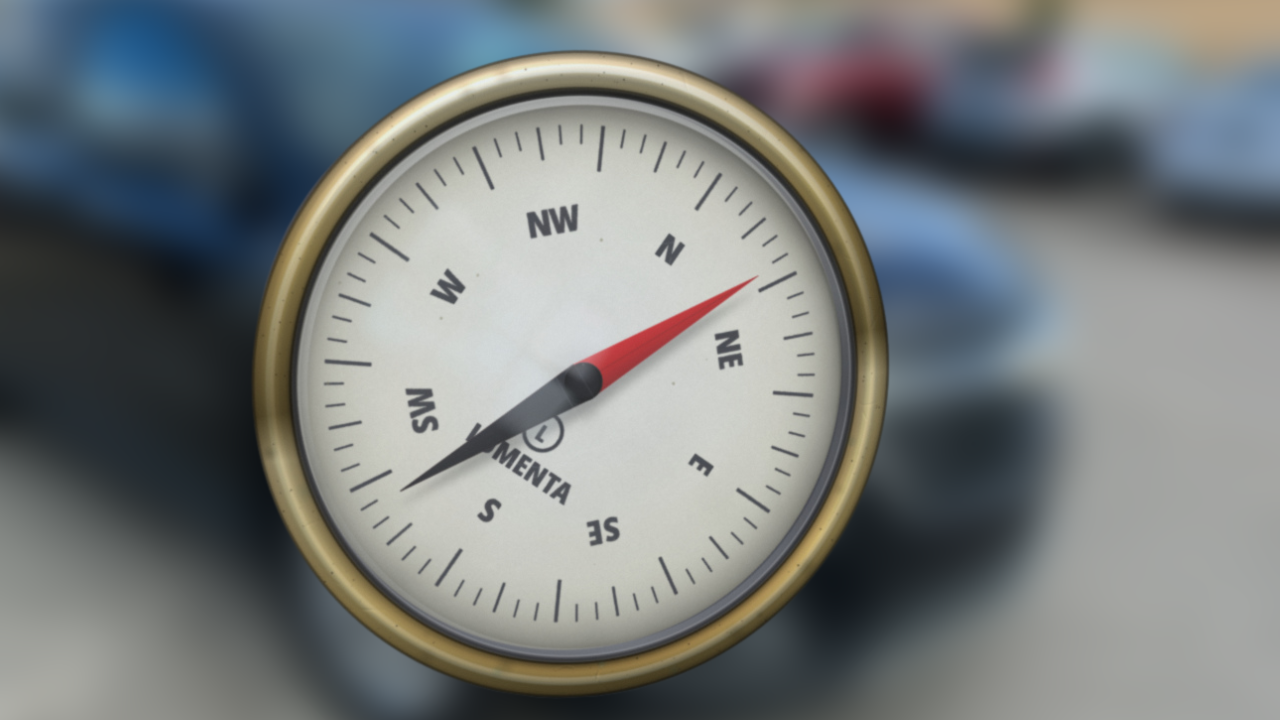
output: 25; °
